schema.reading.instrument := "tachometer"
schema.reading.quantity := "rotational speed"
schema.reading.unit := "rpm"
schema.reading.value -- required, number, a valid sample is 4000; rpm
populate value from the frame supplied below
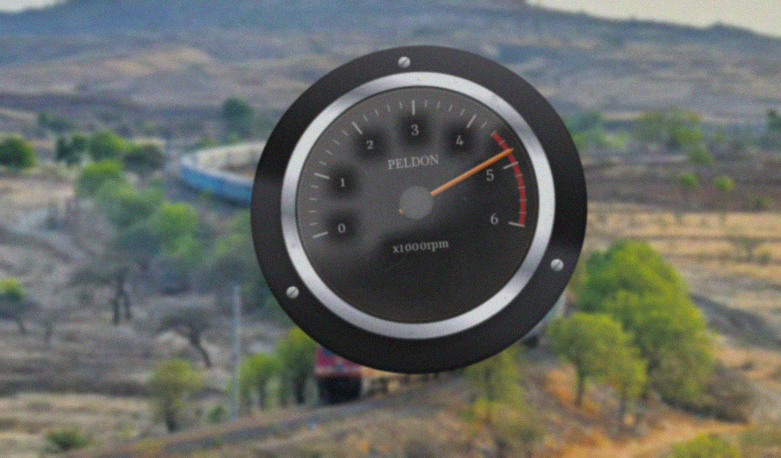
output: 4800; rpm
